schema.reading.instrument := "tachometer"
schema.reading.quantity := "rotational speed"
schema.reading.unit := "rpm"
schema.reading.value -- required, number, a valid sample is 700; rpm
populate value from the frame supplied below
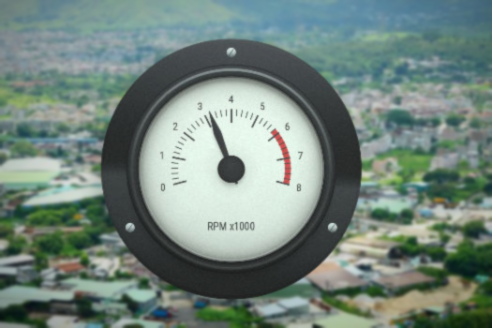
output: 3200; rpm
